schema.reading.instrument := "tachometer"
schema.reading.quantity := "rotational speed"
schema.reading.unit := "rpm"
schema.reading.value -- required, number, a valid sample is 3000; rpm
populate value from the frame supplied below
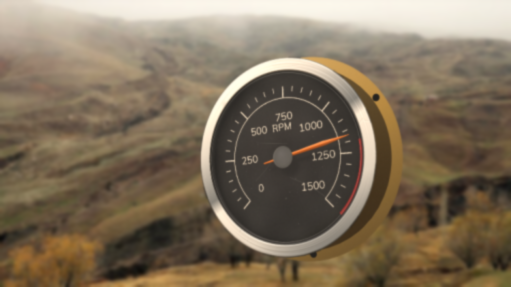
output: 1175; rpm
